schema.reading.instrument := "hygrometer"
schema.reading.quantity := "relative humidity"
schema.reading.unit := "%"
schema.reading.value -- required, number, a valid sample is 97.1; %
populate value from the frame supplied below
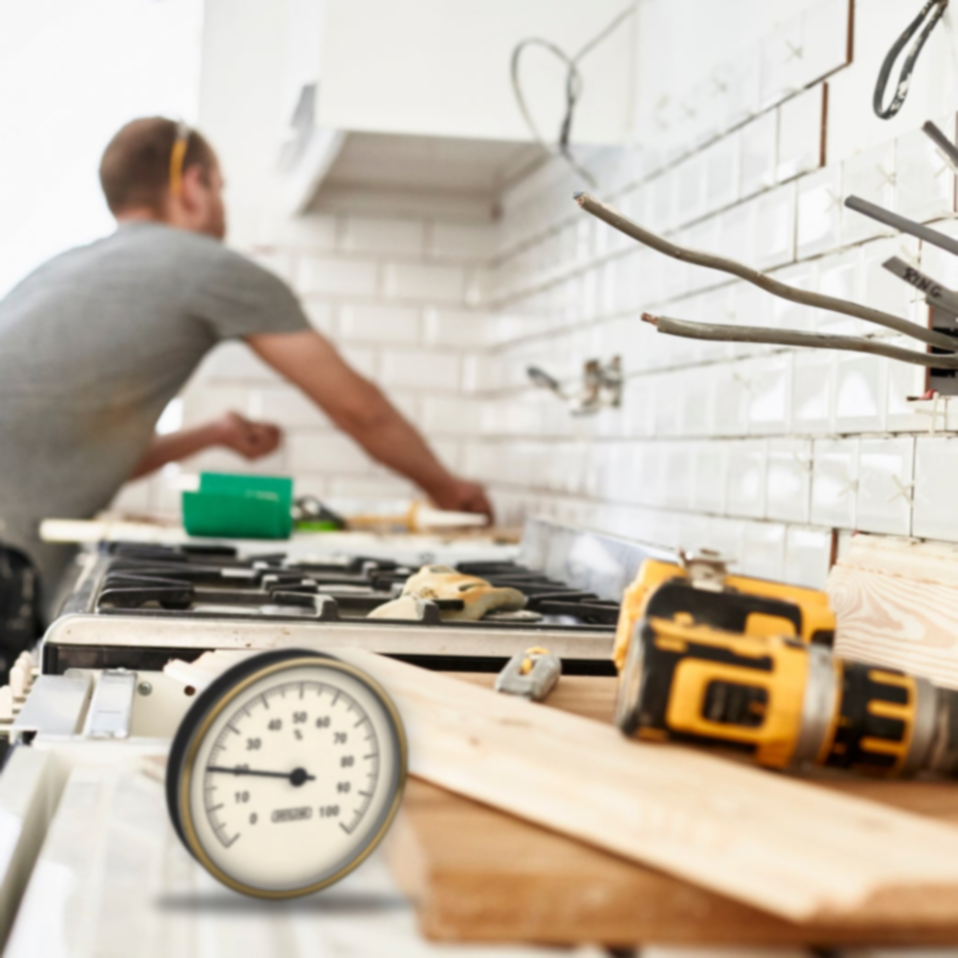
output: 20; %
